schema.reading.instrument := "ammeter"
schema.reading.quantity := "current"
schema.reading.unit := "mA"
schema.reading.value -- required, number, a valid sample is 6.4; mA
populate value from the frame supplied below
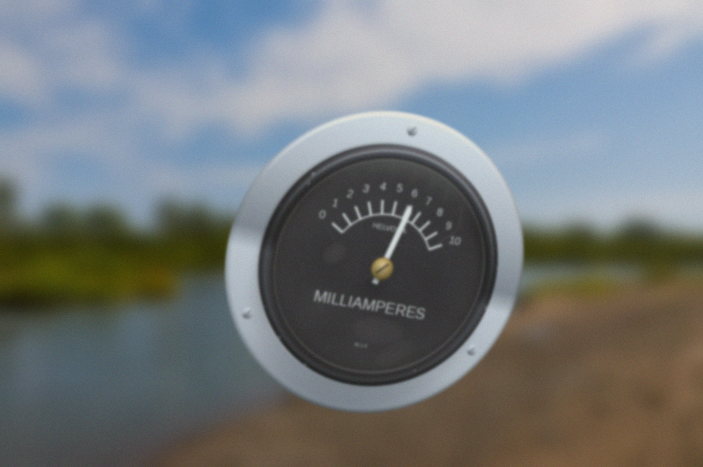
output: 6; mA
